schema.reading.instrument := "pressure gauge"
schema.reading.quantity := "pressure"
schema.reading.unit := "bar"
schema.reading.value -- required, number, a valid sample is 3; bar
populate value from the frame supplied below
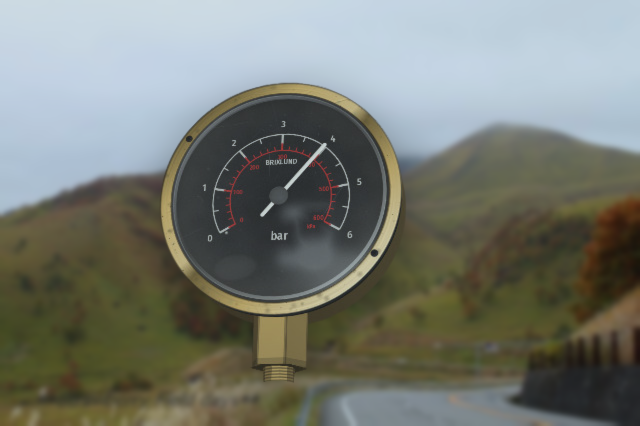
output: 4; bar
